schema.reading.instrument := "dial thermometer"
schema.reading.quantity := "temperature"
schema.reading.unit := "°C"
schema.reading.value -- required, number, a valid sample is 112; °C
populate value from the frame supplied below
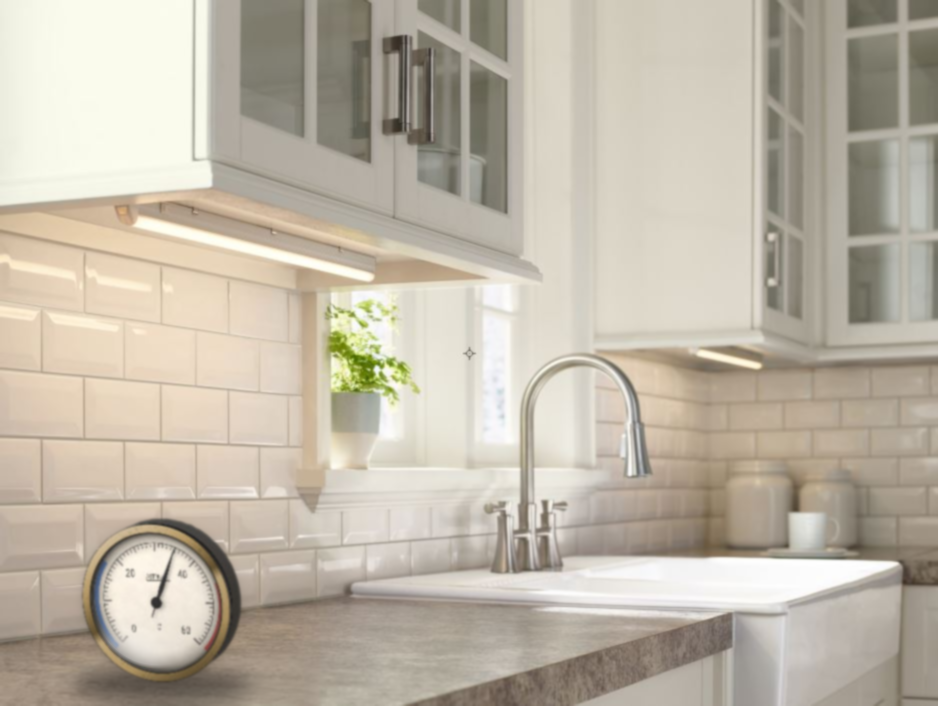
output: 35; °C
